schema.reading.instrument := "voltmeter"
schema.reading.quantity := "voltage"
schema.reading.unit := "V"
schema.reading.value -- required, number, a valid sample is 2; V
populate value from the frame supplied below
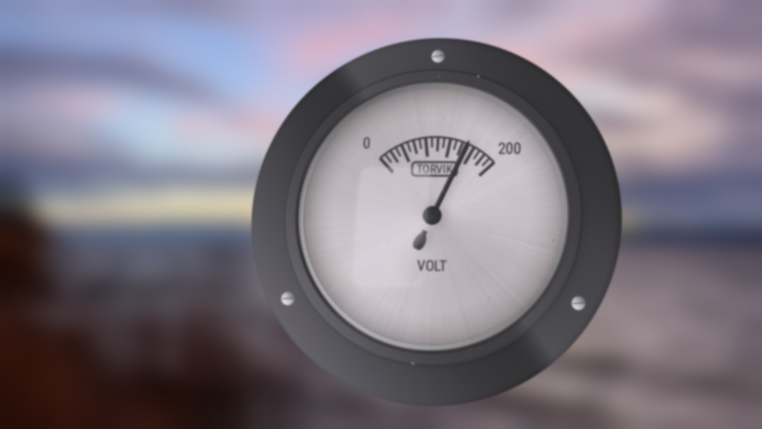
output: 150; V
